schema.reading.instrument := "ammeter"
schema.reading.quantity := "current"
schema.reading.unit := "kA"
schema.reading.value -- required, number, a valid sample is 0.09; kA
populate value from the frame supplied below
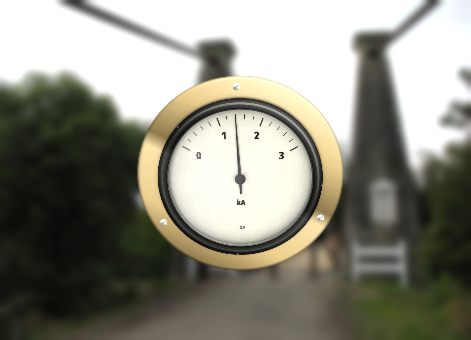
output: 1.4; kA
